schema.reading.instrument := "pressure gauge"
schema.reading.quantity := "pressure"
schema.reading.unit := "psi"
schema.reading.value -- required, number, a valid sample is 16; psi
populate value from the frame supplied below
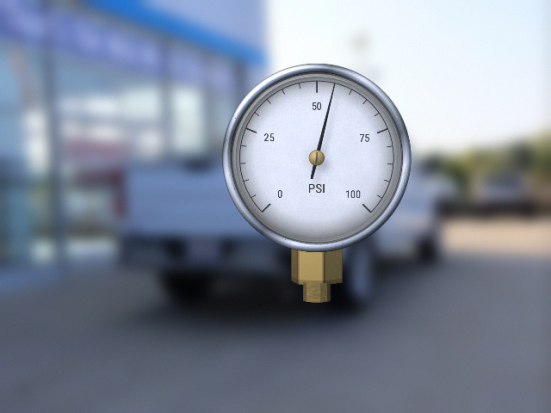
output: 55; psi
